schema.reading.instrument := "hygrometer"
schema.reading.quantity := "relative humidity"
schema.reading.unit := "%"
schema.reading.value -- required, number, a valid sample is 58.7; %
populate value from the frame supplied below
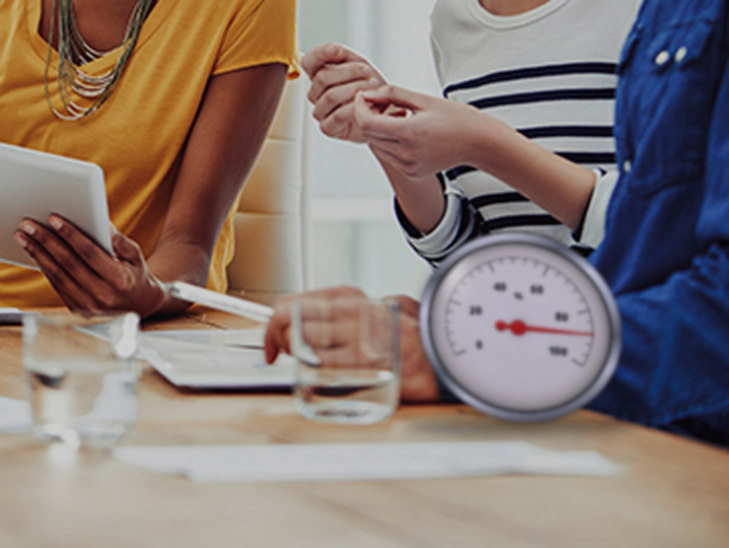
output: 88; %
